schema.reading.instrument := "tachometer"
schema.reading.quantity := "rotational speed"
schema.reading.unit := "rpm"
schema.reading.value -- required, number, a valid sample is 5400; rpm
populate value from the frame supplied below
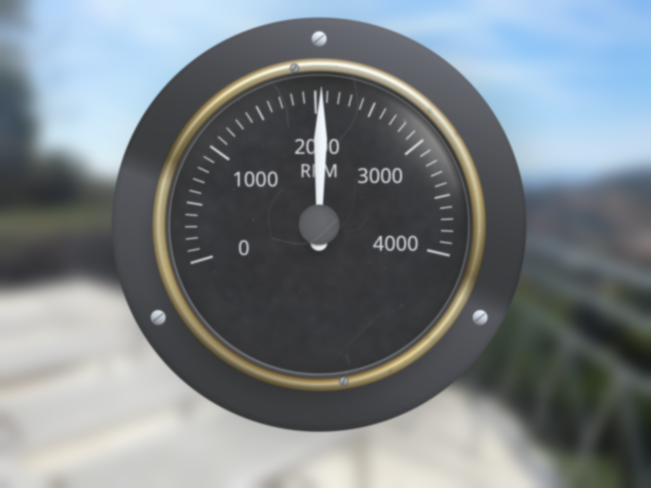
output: 2050; rpm
